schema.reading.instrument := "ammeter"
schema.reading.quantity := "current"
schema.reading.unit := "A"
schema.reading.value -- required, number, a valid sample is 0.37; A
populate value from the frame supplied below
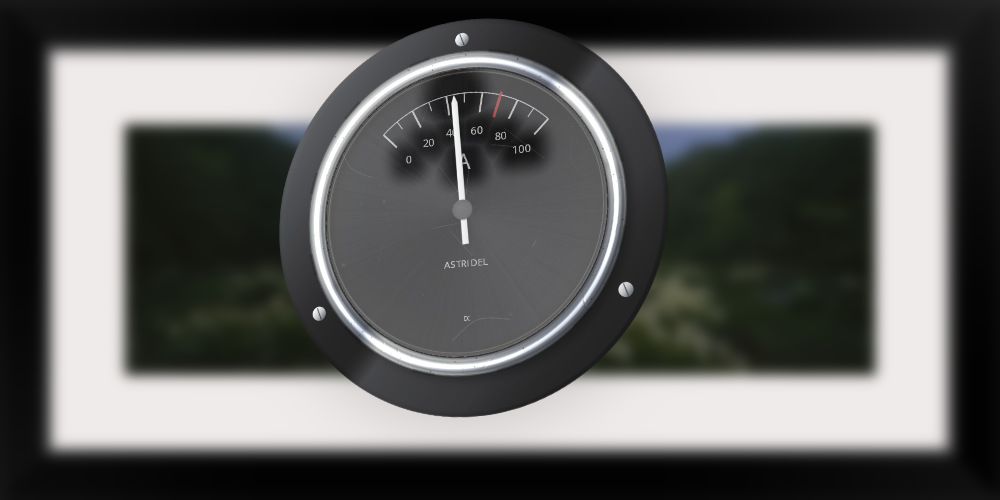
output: 45; A
